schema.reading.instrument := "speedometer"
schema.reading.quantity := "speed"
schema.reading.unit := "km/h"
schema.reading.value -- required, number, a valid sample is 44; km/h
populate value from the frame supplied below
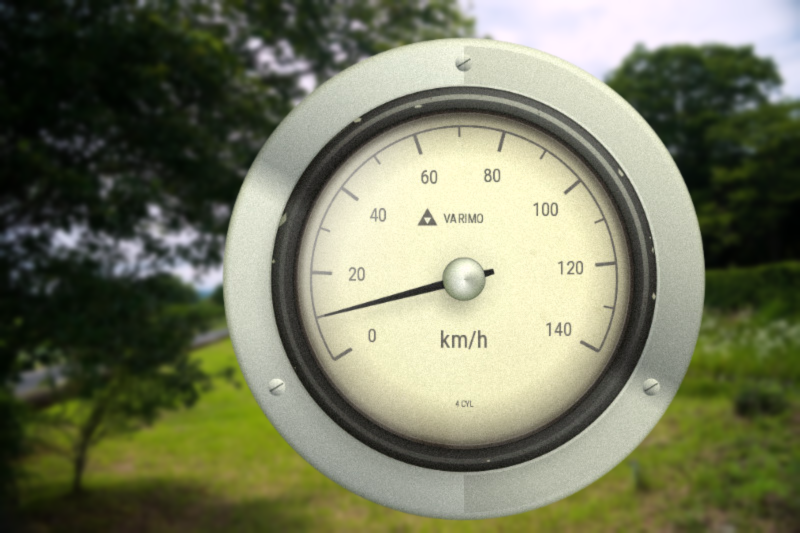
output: 10; km/h
